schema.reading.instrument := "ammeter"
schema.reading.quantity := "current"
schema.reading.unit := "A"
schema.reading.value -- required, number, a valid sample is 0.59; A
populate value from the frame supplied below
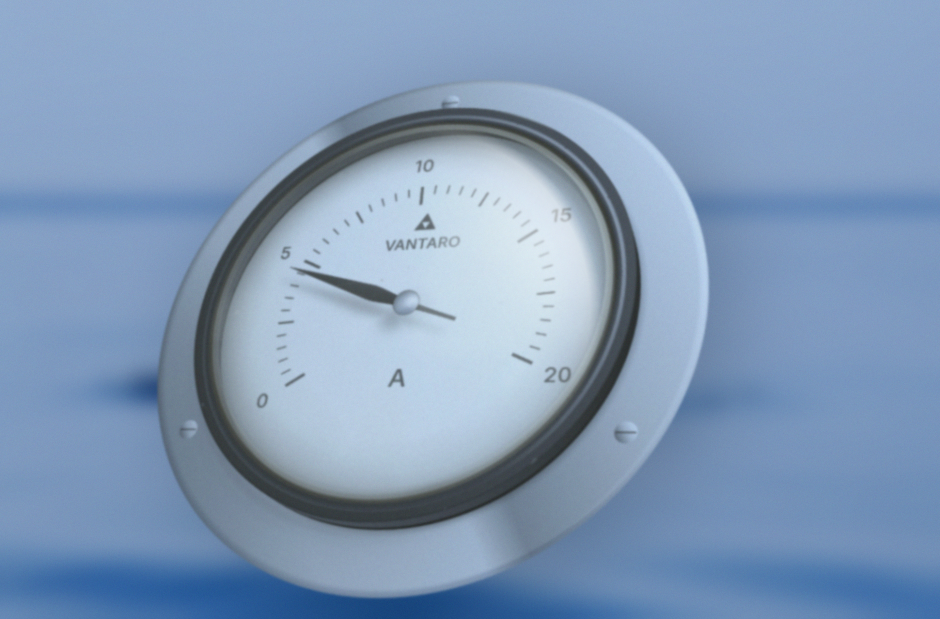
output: 4.5; A
